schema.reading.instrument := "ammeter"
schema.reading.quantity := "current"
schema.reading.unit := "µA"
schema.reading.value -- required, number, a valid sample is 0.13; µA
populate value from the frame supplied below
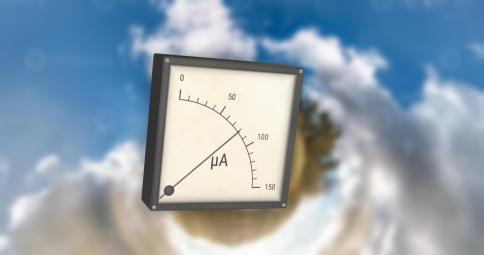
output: 80; µA
